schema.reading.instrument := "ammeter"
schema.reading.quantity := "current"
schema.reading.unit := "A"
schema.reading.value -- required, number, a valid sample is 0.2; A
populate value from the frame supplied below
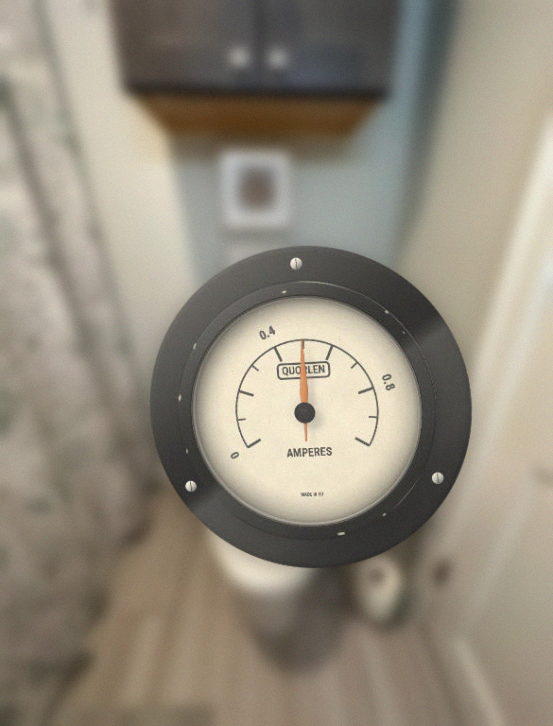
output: 0.5; A
